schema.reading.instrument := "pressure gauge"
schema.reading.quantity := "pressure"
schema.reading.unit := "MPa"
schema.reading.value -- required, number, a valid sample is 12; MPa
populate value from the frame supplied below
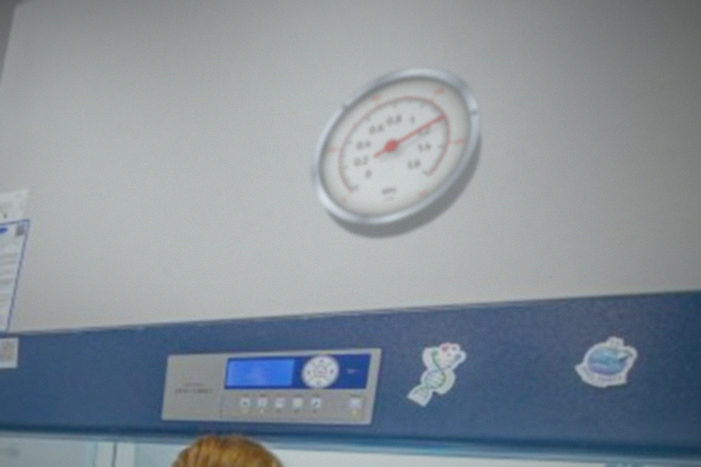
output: 1.2; MPa
